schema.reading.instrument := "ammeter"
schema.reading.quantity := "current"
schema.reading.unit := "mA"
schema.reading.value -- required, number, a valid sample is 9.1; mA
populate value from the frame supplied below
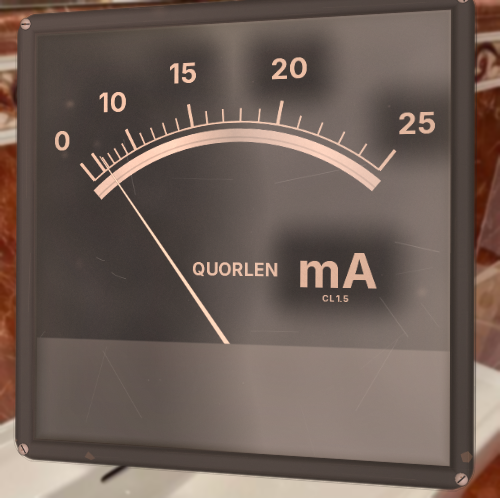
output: 6; mA
